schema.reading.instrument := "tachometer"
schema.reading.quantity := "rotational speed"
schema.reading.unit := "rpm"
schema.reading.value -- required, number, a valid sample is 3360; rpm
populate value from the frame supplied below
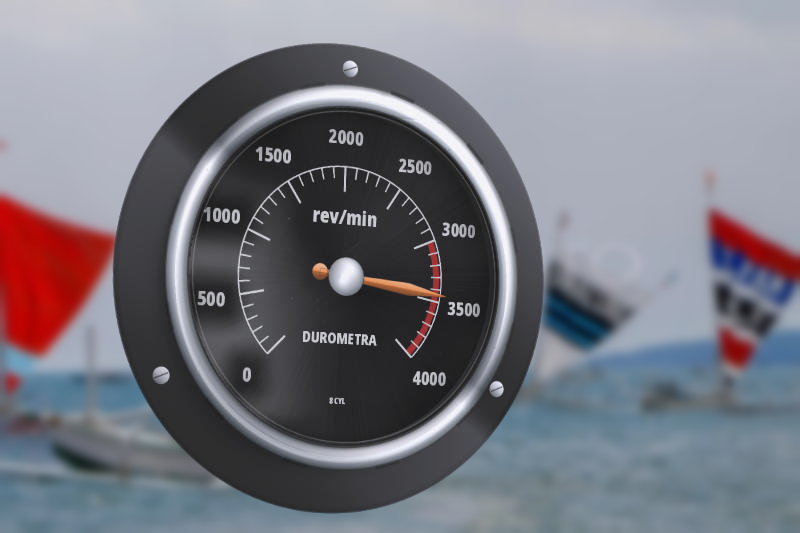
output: 3450; rpm
